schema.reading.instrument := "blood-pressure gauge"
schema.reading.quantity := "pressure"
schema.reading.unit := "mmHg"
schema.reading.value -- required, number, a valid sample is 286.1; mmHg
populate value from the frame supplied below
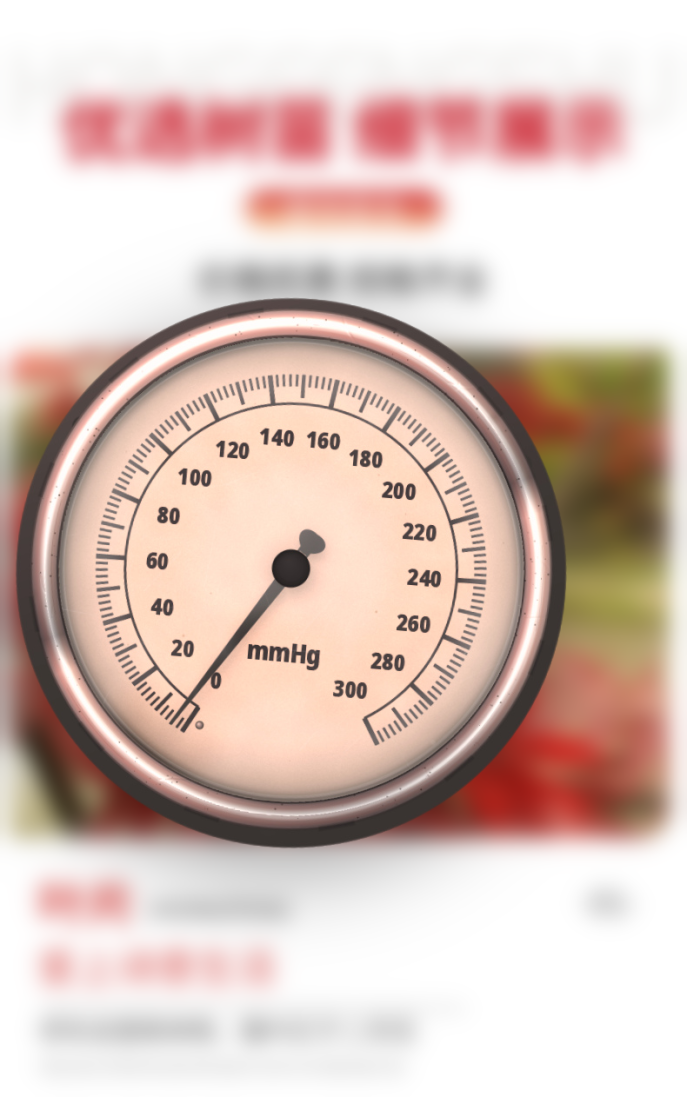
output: 4; mmHg
